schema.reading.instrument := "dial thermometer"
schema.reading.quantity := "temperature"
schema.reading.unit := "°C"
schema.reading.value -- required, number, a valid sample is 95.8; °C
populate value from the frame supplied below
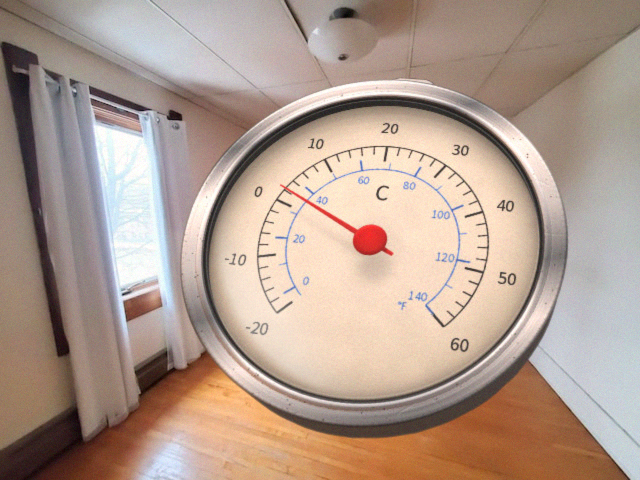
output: 2; °C
